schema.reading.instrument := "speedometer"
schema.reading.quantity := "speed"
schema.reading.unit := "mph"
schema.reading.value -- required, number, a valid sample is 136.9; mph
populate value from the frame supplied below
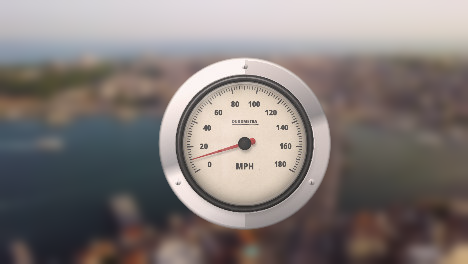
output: 10; mph
